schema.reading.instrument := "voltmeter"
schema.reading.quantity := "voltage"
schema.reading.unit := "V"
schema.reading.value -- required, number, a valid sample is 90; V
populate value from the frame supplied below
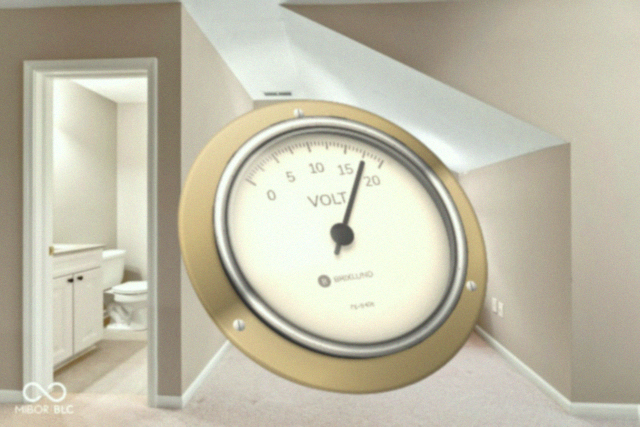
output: 17.5; V
